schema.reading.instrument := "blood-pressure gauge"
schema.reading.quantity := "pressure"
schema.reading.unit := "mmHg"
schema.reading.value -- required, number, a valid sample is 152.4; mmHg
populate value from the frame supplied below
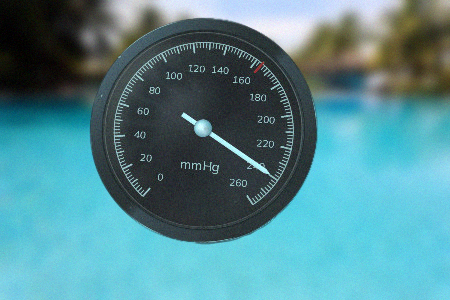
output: 240; mmHg
